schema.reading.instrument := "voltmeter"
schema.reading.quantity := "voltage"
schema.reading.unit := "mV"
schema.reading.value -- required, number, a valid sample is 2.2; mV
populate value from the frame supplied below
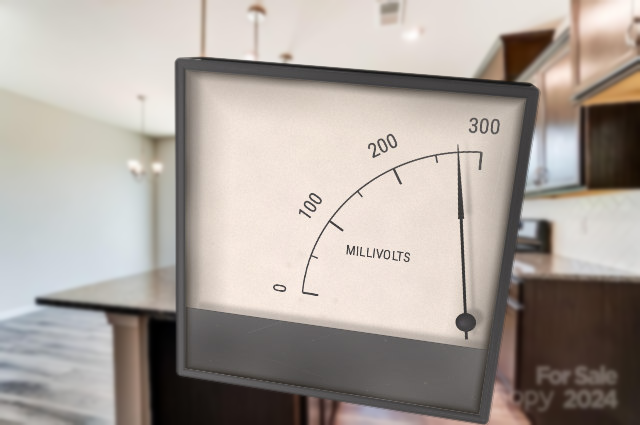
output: 275; mV
